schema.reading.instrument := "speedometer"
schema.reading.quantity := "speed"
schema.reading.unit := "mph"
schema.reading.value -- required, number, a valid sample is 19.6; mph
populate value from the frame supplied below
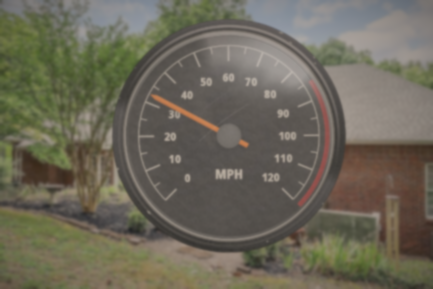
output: 32.5; mph
